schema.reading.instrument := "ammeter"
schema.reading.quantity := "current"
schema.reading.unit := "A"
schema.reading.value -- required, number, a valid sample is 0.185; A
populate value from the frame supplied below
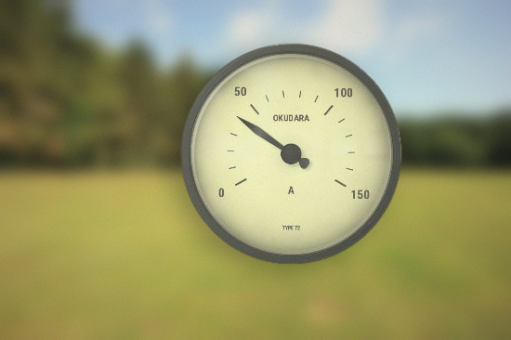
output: 40; A
